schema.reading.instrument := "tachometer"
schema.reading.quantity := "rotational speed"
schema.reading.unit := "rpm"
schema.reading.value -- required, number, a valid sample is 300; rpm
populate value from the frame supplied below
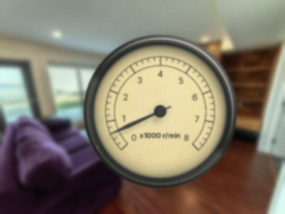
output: 600; rpm
